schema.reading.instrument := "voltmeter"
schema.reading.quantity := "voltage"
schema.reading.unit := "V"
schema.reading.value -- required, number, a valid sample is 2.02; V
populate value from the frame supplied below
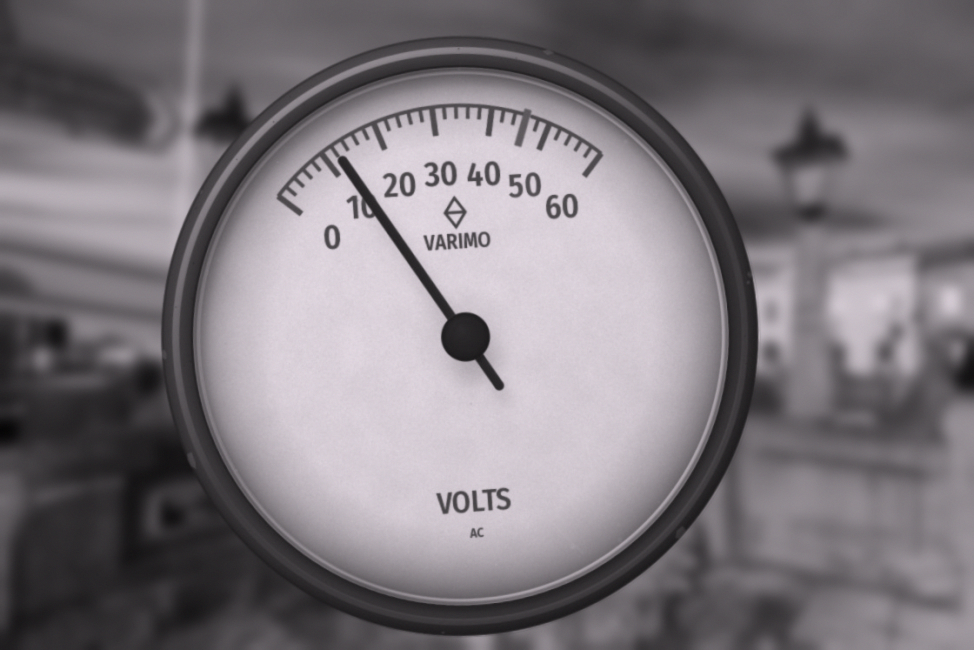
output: 12; V
